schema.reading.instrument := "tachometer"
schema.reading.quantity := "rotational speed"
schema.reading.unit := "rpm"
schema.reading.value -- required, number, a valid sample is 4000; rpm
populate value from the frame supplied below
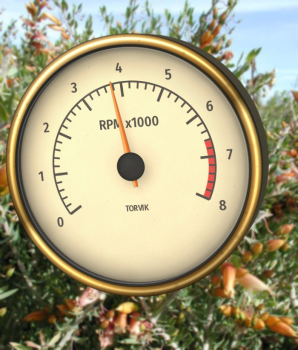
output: 3800; rpm
